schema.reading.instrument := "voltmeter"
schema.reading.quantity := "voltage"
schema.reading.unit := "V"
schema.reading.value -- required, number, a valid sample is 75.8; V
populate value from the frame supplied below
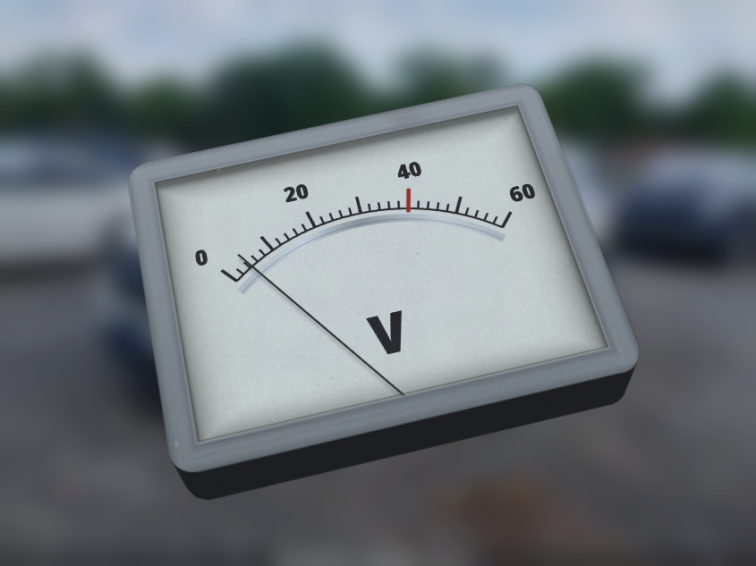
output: 4; V
